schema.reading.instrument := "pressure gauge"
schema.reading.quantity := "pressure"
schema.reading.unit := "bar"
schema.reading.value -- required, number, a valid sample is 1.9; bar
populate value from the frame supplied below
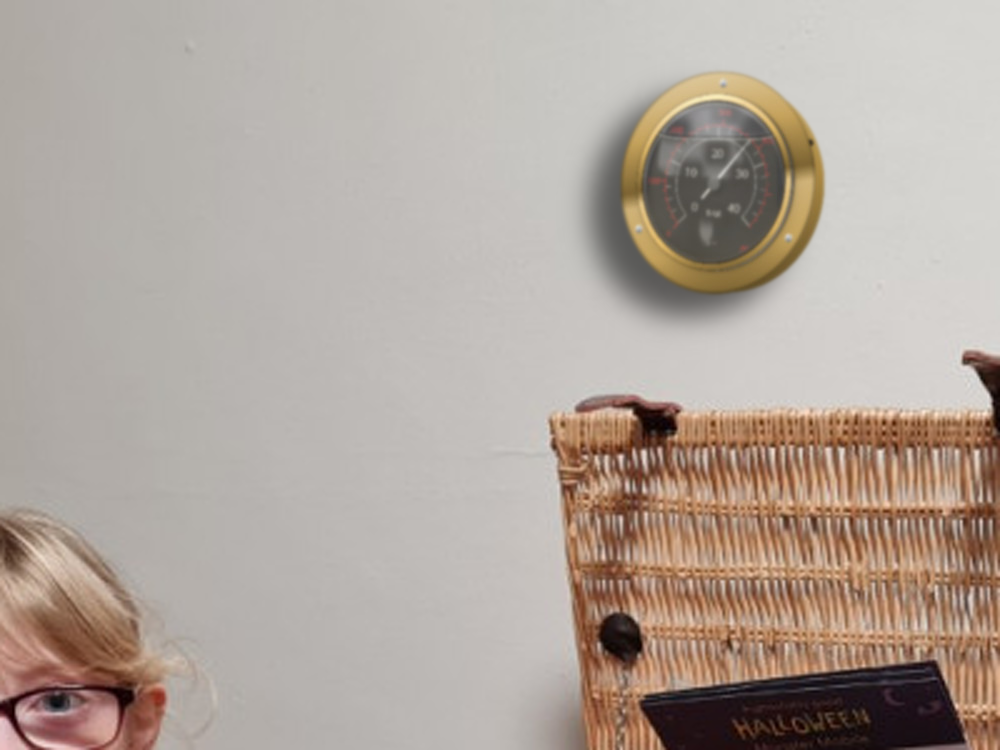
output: 26; bar
